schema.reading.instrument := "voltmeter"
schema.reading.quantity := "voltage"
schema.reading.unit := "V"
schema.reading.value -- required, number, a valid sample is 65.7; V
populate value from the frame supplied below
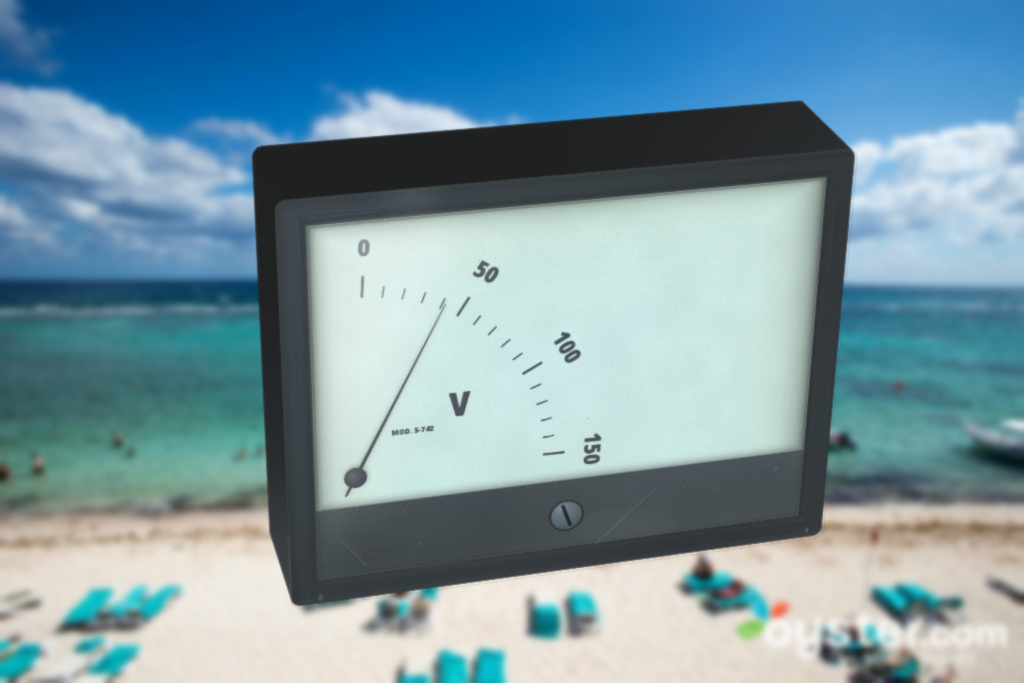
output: 40; V
